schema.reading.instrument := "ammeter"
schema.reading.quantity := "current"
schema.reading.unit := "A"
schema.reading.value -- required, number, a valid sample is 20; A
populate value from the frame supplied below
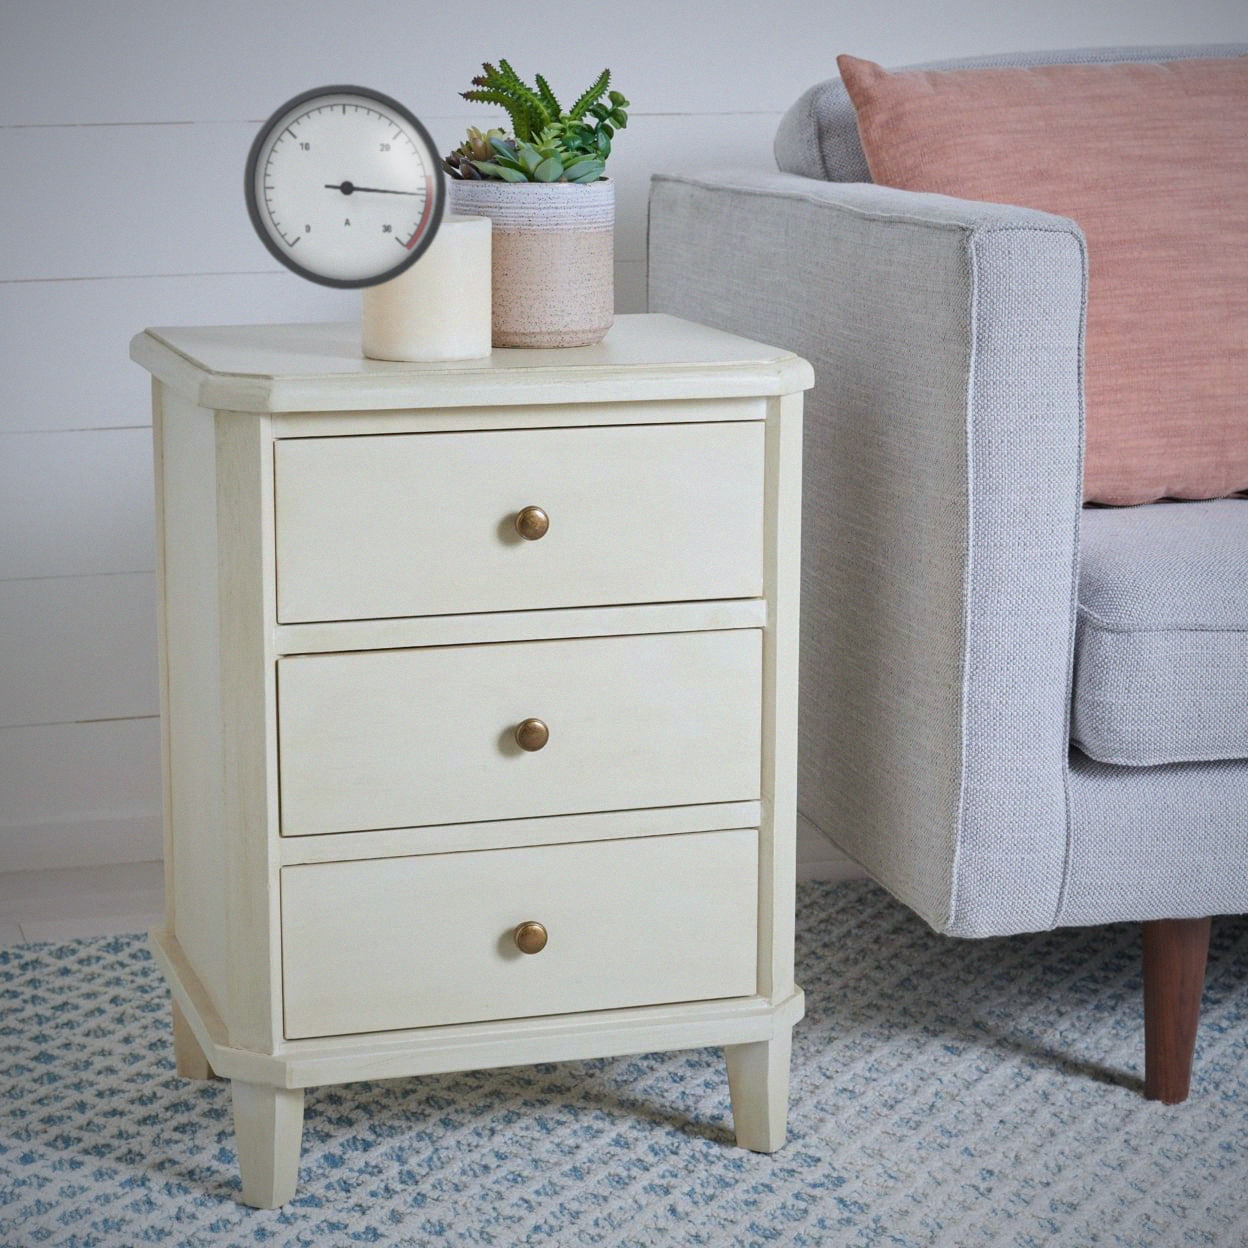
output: 25.5; A
